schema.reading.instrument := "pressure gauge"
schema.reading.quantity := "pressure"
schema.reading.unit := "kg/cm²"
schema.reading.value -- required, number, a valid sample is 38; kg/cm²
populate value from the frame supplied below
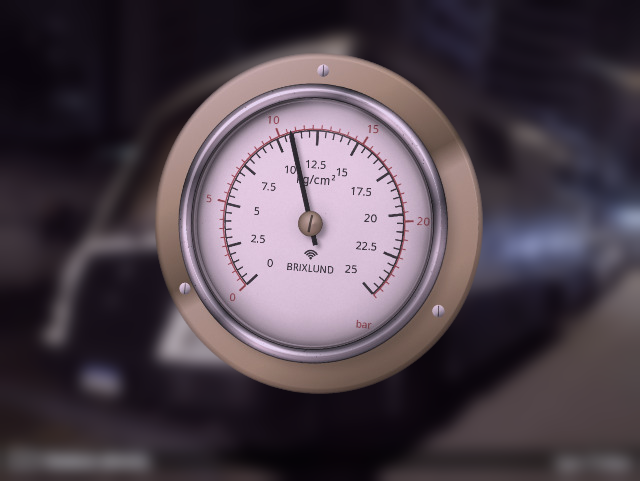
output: 11; kg/cm²
